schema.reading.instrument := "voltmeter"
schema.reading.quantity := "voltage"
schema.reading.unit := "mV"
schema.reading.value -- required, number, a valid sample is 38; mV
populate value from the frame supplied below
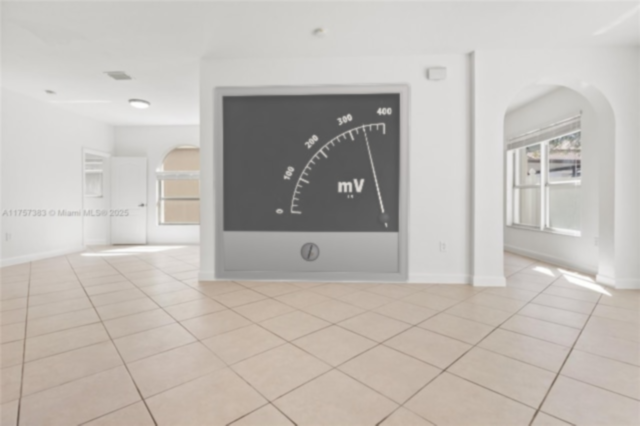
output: 340; mV
